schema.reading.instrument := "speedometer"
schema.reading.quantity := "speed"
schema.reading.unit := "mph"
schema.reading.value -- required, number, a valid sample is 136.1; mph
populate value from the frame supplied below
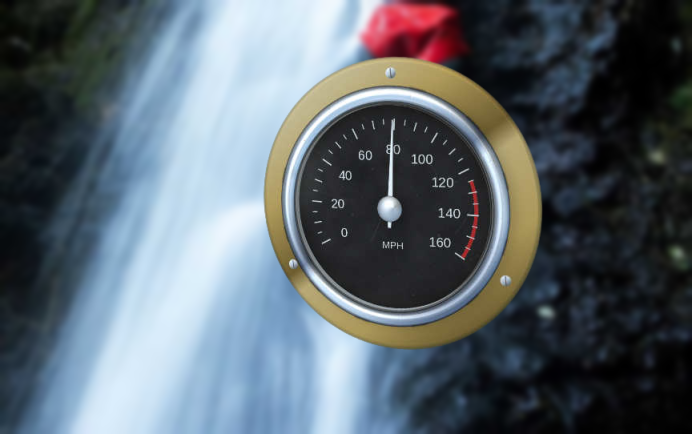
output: 80; mph
